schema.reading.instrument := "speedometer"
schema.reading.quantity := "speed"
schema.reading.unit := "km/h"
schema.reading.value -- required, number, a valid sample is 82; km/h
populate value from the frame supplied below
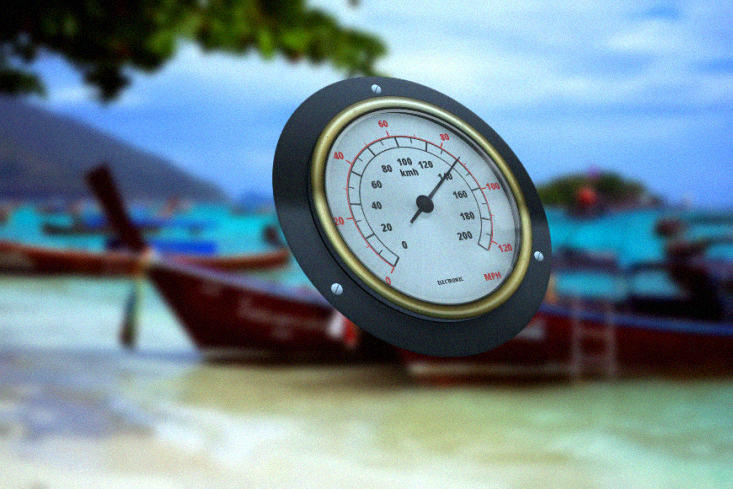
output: 140; km/h
